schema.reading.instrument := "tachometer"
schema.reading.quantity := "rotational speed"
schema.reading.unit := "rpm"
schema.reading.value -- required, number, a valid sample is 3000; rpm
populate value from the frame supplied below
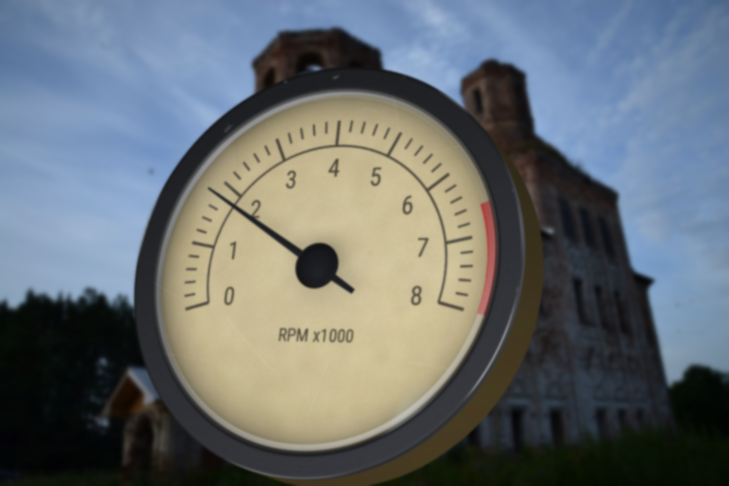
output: 1800; rpm
